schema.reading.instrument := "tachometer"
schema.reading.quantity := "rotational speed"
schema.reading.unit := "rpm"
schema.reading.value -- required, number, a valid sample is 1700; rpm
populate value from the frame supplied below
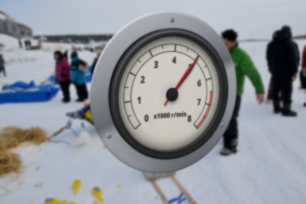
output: 5000; rpm
